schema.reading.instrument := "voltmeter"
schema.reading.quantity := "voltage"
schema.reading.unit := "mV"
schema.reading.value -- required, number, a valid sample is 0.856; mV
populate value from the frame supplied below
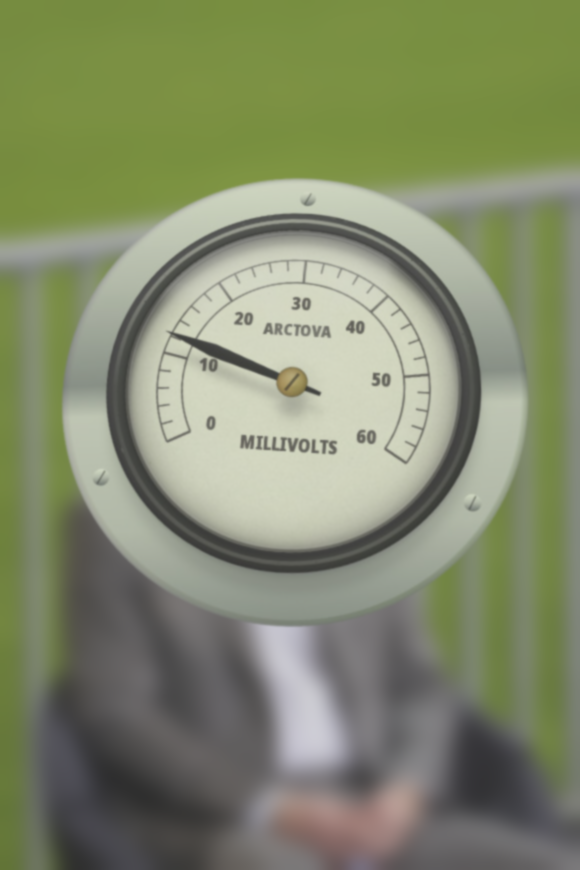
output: 12; mV
